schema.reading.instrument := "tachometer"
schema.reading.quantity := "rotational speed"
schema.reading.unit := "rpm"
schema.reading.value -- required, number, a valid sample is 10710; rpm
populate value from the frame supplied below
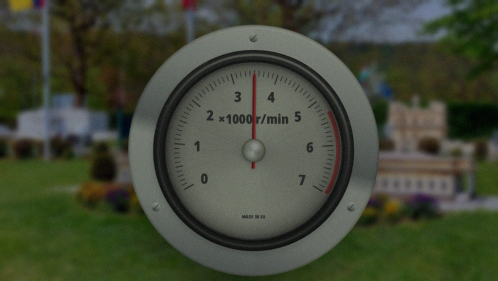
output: 3500; rpm
